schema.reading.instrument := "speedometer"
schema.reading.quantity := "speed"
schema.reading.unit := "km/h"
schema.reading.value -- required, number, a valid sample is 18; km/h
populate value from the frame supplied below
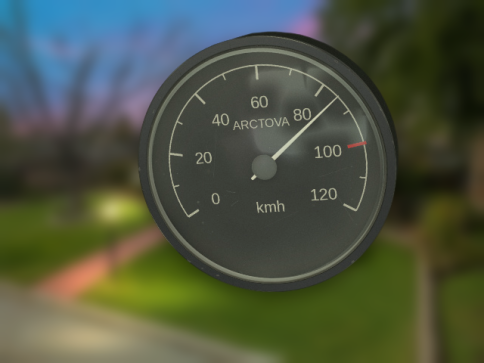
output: 85; km/h
